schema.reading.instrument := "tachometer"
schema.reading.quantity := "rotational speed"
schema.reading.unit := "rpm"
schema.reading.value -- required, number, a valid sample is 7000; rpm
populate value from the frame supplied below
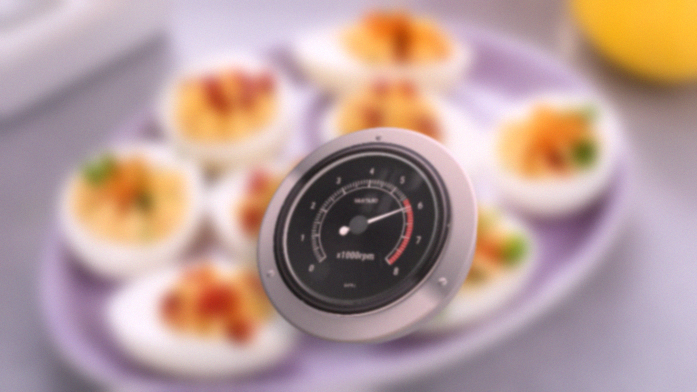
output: 6000; rpm
